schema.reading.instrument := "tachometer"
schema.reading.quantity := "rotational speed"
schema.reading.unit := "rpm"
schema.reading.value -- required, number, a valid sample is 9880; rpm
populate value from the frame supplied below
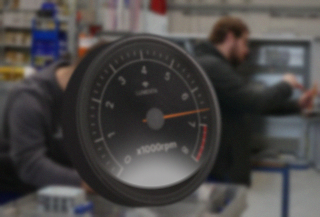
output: 6600; rpm
